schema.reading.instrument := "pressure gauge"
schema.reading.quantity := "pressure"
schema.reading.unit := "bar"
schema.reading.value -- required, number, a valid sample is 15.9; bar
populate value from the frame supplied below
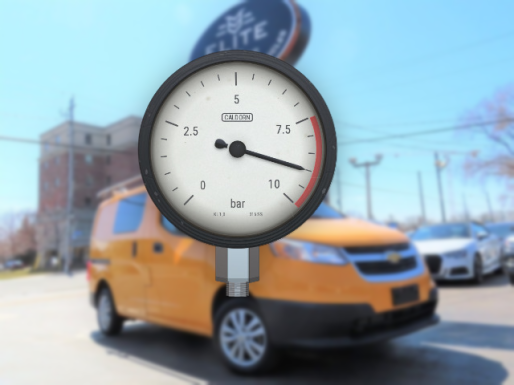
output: 9; bar
